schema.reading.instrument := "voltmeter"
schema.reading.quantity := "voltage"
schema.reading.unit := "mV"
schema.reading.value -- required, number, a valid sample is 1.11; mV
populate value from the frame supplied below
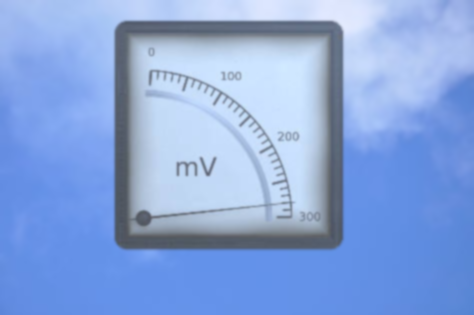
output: 280; mV
